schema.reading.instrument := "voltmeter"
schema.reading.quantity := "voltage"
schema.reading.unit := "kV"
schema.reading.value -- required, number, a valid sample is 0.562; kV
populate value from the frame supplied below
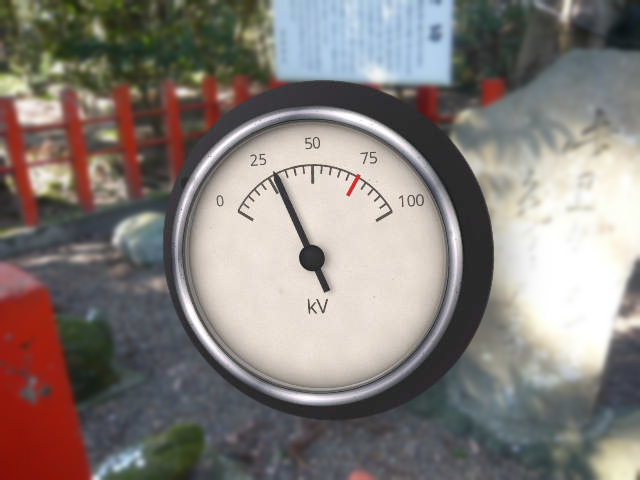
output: 30; kV
